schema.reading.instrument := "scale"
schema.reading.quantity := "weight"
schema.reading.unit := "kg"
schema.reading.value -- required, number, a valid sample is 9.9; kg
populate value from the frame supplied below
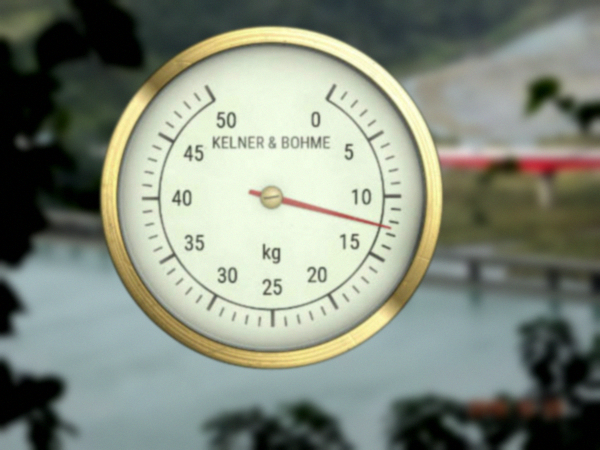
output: 12.5; kg
